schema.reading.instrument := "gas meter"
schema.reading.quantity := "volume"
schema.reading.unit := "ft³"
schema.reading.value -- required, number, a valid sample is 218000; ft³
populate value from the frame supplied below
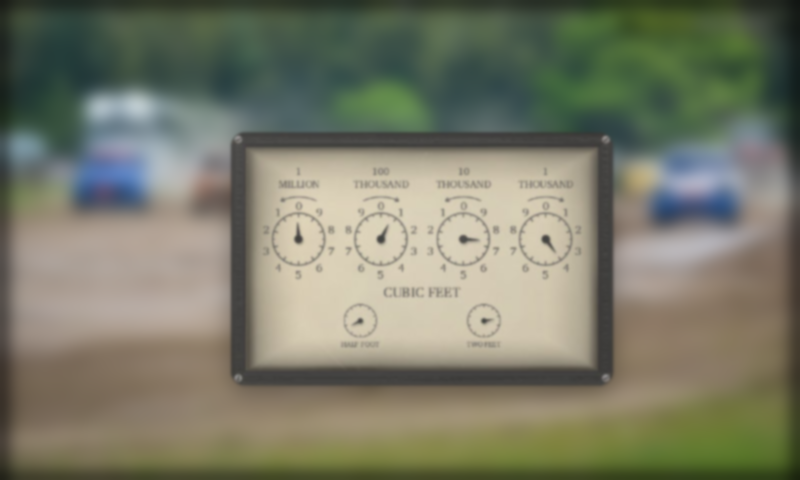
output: 7400; ft³
